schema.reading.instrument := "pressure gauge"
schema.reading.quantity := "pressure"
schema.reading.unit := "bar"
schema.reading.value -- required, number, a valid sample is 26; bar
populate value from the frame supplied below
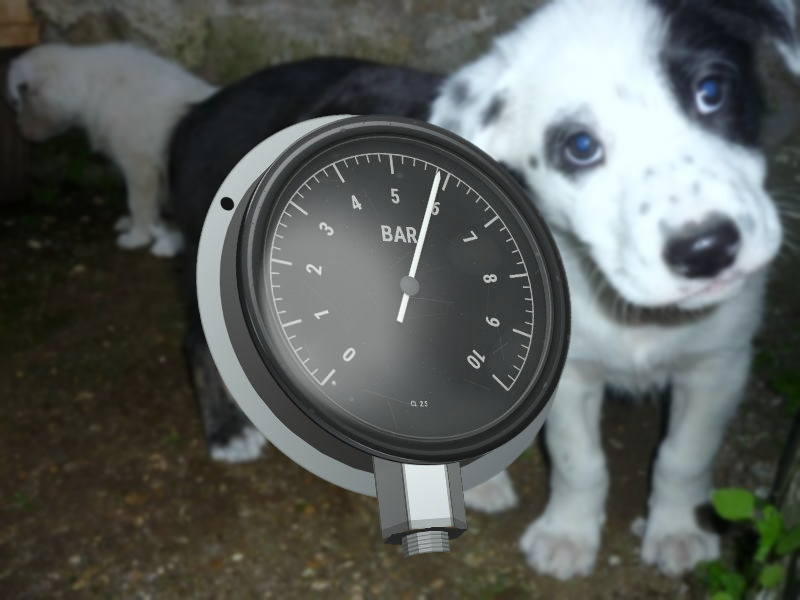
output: 5.8; bar
